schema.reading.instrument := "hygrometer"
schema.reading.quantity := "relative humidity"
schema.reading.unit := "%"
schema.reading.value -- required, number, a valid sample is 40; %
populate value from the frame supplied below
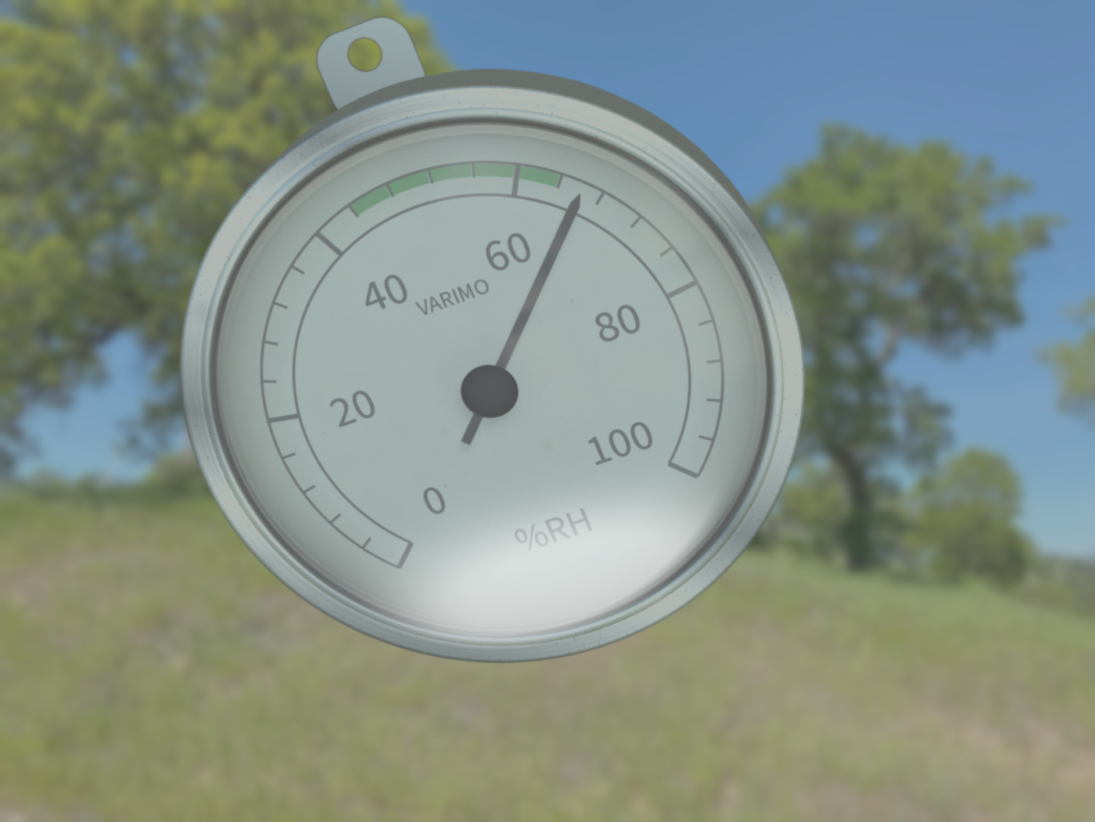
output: 66; %
